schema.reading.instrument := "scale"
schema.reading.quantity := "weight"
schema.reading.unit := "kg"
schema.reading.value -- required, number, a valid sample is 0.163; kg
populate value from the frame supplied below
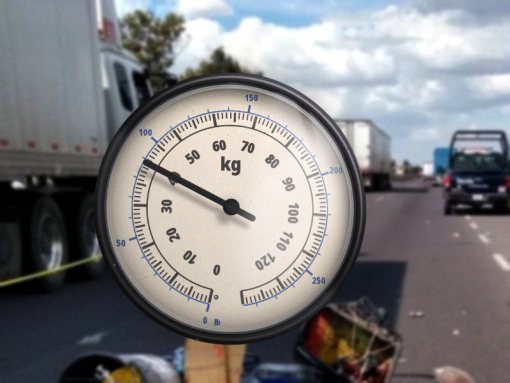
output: 40; kg
